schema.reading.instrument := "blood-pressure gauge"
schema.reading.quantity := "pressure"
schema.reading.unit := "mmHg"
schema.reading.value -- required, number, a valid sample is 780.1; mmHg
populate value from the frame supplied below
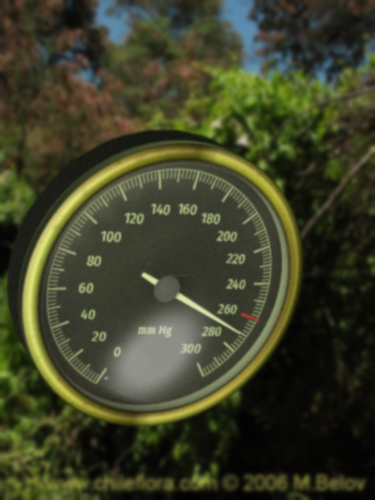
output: 270; mmHg
